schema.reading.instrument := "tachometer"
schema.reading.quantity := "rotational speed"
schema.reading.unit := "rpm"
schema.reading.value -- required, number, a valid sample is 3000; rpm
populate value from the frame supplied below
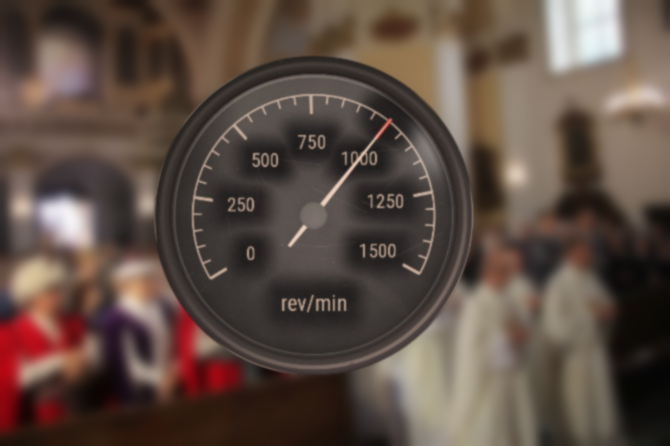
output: 1000; rpm
